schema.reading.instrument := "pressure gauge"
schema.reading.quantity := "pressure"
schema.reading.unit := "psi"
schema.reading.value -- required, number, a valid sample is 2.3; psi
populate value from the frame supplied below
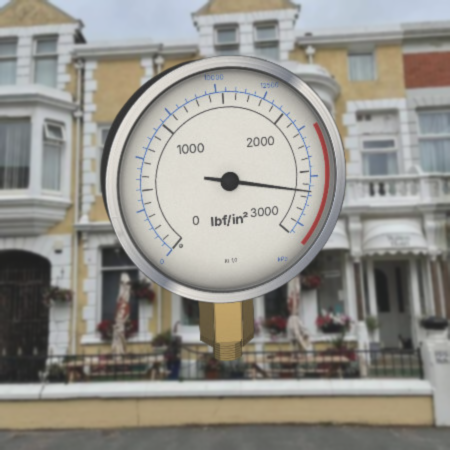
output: 2650; psi
